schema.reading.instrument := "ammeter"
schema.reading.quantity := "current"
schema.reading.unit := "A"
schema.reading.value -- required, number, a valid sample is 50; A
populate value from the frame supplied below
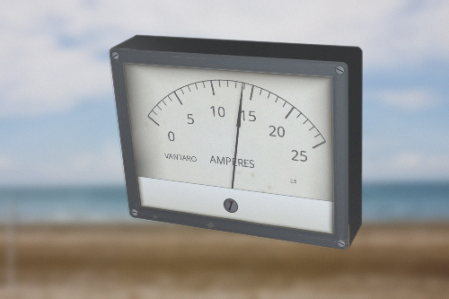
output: 14; A
